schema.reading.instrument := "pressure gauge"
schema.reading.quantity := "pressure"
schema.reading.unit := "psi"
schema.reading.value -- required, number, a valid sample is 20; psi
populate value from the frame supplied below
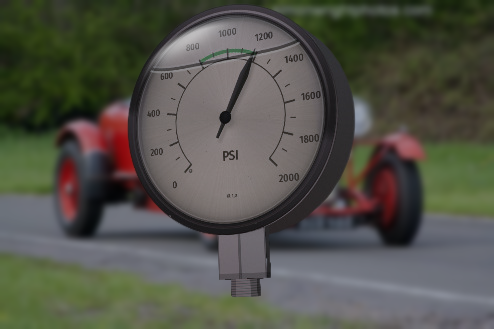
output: 1200; psi
